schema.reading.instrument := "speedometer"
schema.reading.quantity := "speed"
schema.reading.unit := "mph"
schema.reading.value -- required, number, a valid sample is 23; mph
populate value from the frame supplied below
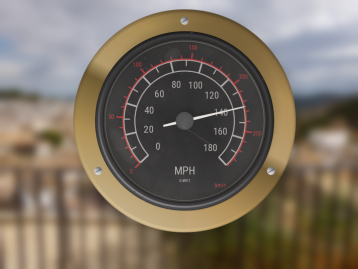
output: 140; mph
